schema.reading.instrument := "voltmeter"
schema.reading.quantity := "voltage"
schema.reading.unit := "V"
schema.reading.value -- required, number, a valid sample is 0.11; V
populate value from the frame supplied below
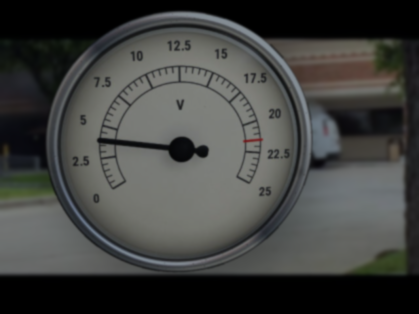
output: 4; V
